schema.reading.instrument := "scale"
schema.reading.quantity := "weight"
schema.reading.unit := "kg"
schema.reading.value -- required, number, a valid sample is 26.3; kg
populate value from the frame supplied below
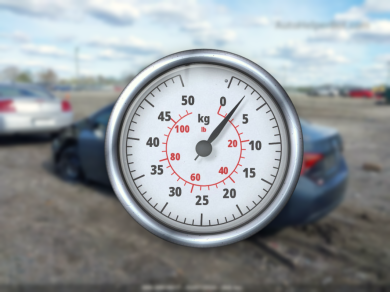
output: 2.5; kg
